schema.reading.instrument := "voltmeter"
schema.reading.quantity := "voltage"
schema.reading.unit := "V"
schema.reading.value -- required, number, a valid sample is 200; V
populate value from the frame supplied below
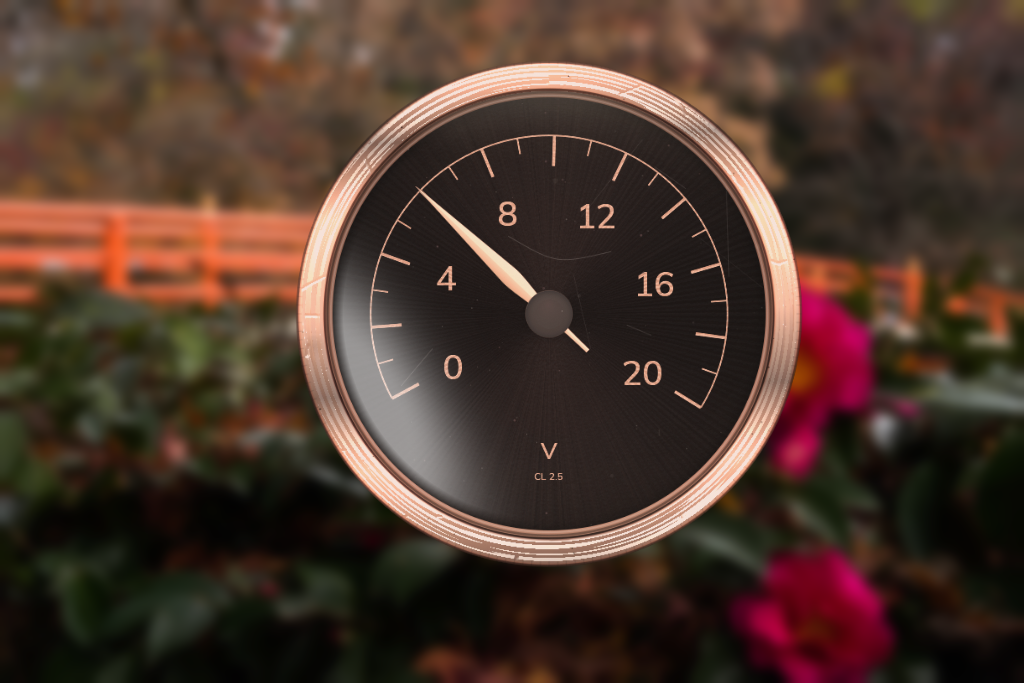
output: 6; V
